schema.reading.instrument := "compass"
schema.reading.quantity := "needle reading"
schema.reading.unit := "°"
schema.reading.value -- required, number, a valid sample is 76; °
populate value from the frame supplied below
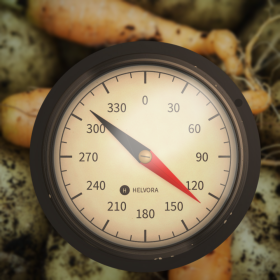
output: 130; °
